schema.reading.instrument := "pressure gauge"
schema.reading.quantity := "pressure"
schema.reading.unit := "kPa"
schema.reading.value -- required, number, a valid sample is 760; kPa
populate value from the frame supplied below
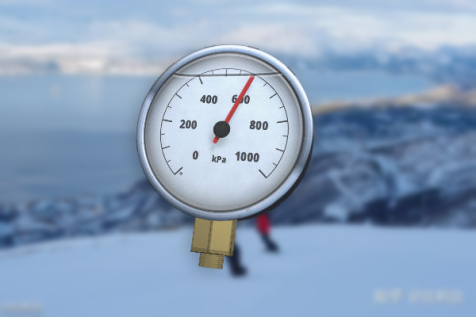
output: 600; kPa
